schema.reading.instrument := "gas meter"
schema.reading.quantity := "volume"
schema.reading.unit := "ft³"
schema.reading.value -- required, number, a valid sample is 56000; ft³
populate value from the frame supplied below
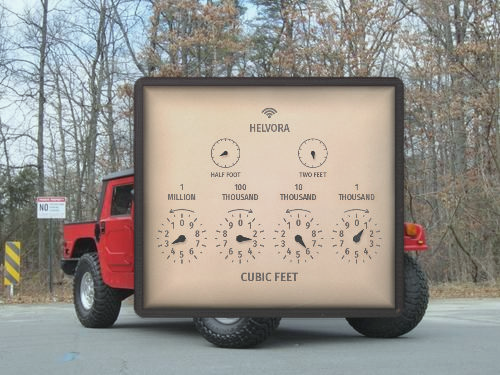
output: 326100; ft³
